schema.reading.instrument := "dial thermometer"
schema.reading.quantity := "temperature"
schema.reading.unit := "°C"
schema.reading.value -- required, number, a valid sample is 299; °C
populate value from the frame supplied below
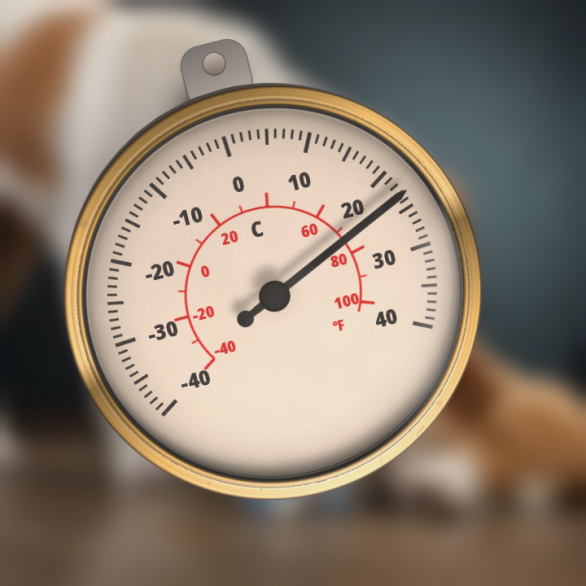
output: 23; °C
